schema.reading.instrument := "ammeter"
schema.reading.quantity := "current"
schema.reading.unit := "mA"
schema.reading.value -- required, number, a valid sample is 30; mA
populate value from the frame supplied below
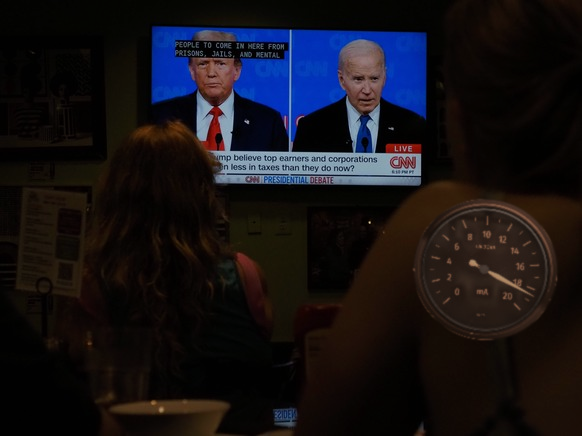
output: 18.5; mA
